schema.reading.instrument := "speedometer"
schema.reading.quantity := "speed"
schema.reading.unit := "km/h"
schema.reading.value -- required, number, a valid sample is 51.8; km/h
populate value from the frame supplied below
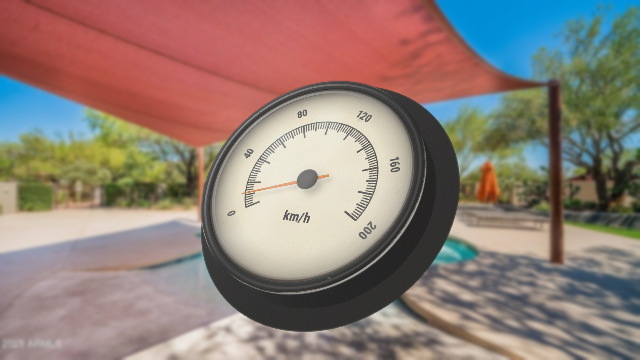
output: 10; km/h
